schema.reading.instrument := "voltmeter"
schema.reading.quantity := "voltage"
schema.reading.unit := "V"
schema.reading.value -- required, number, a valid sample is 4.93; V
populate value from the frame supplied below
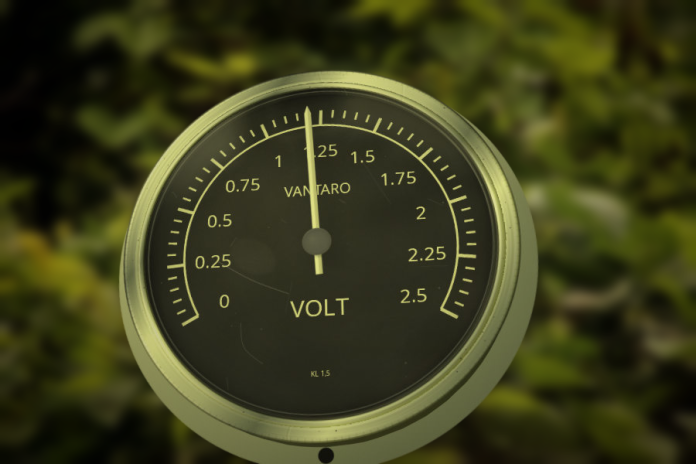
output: 1.2; V
